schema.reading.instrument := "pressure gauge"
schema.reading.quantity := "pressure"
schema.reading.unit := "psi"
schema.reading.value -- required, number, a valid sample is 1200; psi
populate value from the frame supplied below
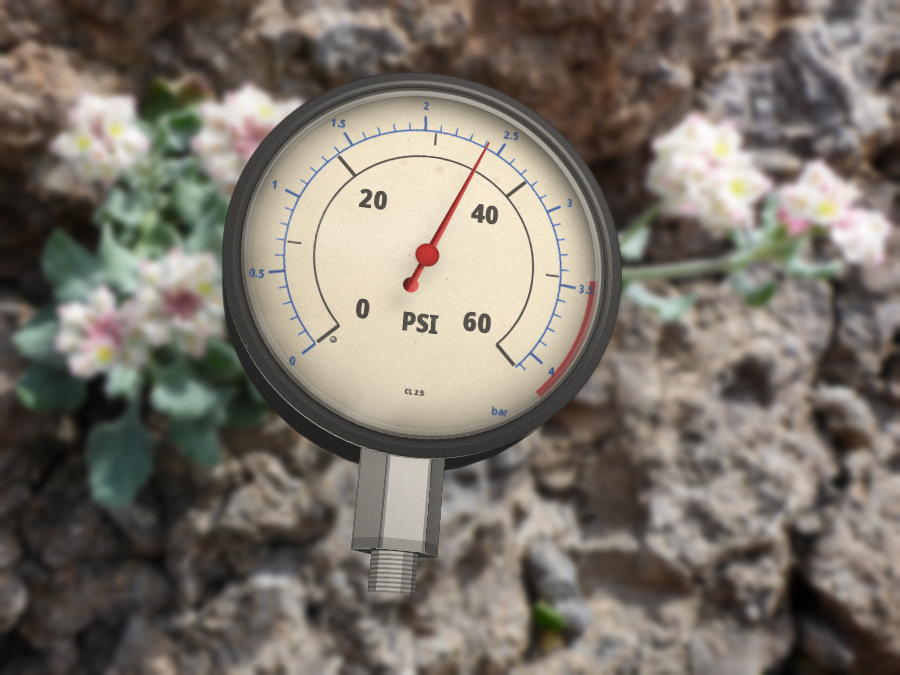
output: 35; psi
